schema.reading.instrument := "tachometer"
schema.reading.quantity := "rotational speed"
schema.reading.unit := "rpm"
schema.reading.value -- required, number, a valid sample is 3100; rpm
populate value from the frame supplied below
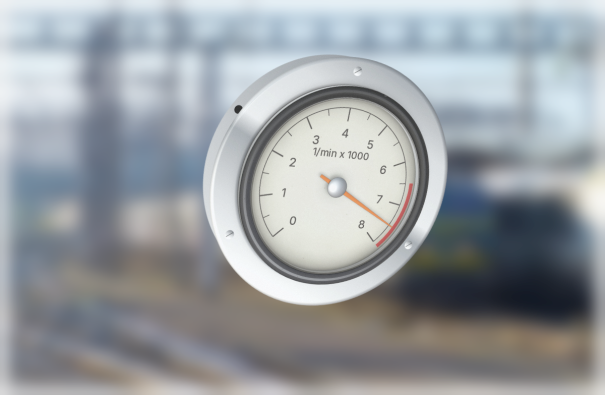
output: 7500; rpm
